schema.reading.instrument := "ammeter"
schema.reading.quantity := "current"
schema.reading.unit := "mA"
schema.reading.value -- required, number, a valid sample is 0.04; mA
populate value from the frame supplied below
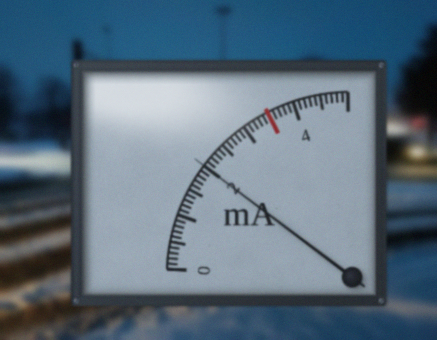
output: 2; mA
